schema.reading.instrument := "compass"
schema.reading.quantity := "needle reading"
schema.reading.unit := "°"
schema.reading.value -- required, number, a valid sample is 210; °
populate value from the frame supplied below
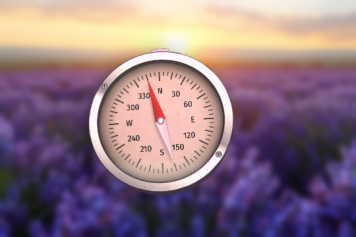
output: 345; °
